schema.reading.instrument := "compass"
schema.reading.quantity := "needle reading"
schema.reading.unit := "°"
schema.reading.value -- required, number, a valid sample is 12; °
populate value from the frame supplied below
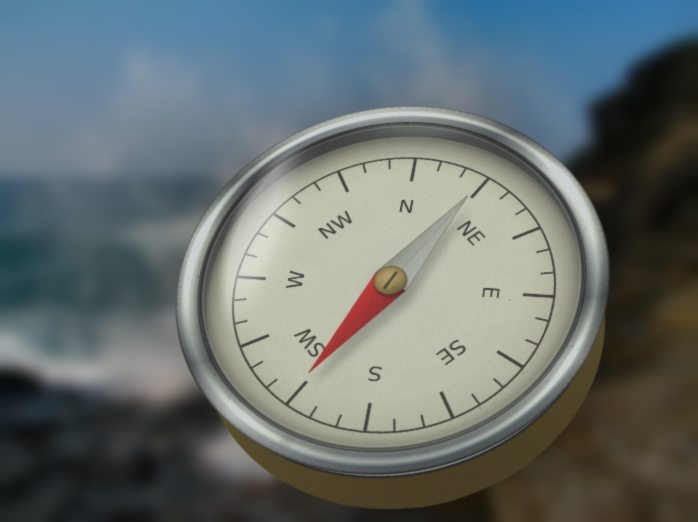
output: 210; °
